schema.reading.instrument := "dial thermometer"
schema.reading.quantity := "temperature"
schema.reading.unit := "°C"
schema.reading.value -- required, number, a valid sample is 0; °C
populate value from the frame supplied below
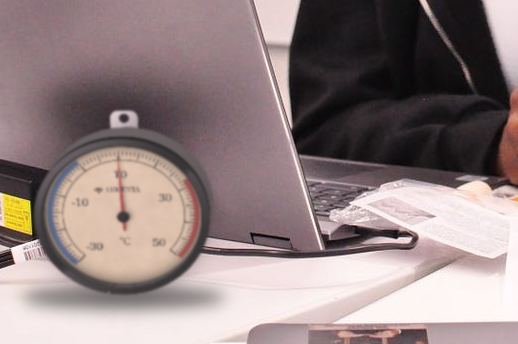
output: 10; °C
